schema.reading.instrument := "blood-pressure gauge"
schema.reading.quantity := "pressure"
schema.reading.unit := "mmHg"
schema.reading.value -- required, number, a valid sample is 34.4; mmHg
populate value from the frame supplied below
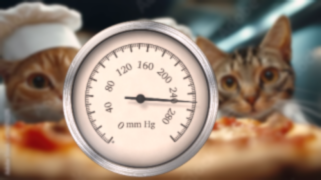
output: 250; mmHg
